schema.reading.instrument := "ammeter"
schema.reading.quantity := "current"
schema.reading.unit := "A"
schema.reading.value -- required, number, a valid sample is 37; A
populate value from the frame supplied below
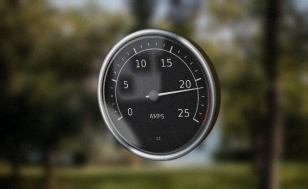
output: 21; A
